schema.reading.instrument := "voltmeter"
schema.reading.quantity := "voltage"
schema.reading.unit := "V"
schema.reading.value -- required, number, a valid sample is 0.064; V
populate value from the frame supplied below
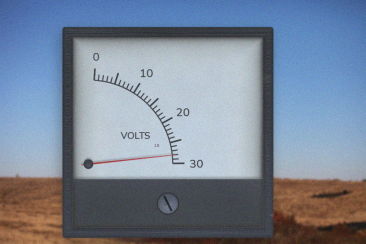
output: 28; V
